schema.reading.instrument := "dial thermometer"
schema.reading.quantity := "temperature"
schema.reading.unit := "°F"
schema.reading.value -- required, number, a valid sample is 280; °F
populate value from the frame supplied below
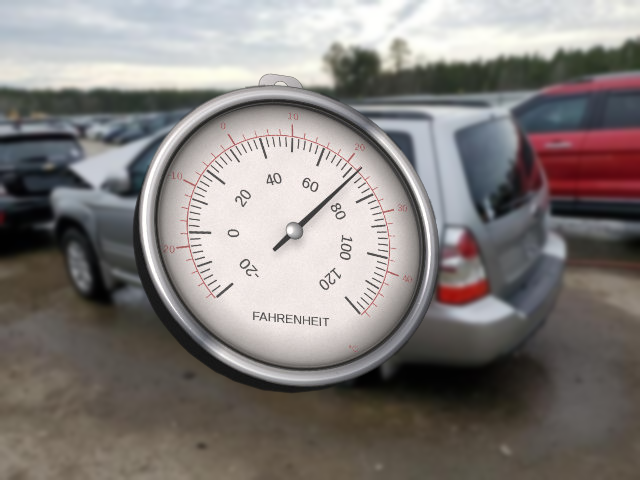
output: 72; °F
